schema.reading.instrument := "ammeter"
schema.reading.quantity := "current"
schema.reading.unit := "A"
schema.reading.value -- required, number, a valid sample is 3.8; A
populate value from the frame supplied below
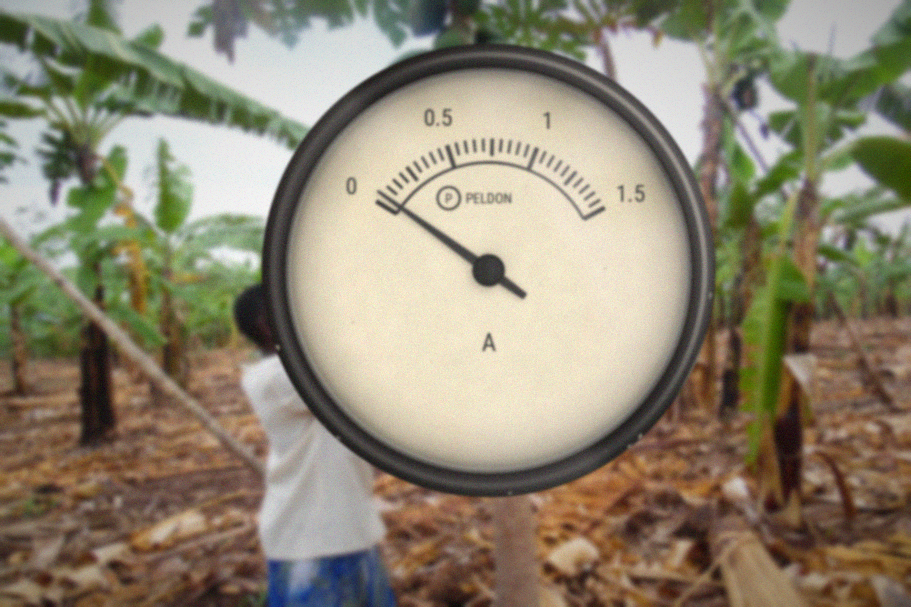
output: 0.05; A
